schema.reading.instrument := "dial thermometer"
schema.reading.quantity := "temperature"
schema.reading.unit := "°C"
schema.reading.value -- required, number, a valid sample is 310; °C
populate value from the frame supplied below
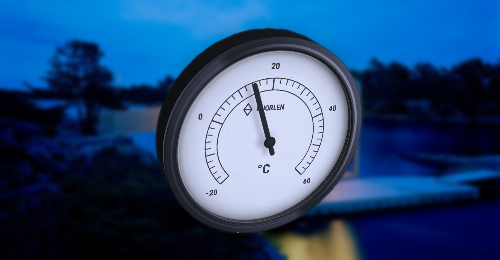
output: 14; °C
